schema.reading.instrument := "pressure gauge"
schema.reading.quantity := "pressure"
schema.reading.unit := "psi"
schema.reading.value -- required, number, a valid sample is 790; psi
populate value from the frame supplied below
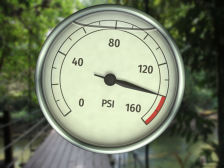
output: 140; psi
